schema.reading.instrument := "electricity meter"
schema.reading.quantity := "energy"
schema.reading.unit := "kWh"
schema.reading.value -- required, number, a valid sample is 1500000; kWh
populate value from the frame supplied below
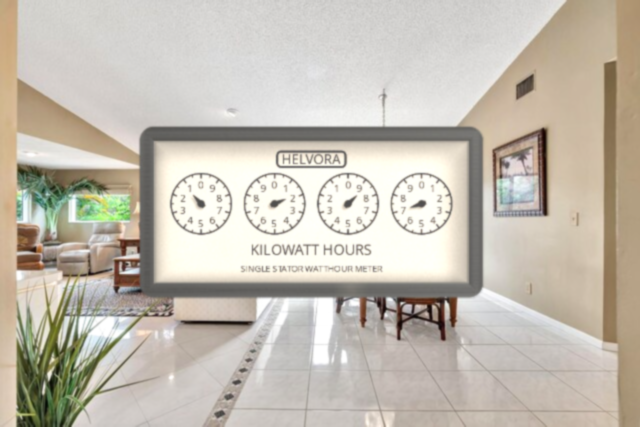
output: 1187; kWh
